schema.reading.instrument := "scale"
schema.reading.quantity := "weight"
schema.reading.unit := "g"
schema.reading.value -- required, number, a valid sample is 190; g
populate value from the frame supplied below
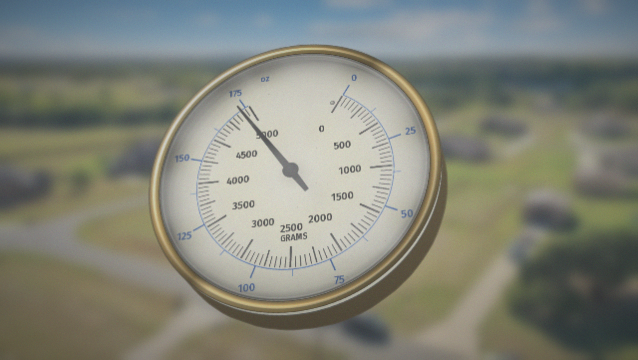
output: 4900; g
